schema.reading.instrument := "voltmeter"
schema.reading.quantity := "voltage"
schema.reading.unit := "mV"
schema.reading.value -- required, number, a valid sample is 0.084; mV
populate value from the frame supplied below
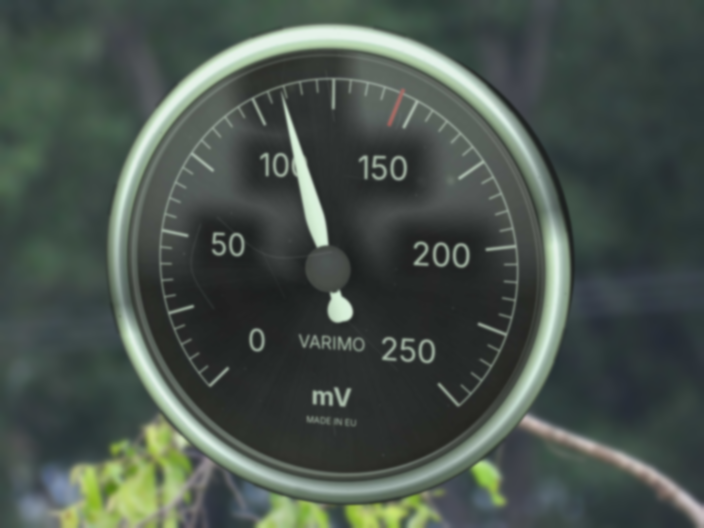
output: 110; mV
